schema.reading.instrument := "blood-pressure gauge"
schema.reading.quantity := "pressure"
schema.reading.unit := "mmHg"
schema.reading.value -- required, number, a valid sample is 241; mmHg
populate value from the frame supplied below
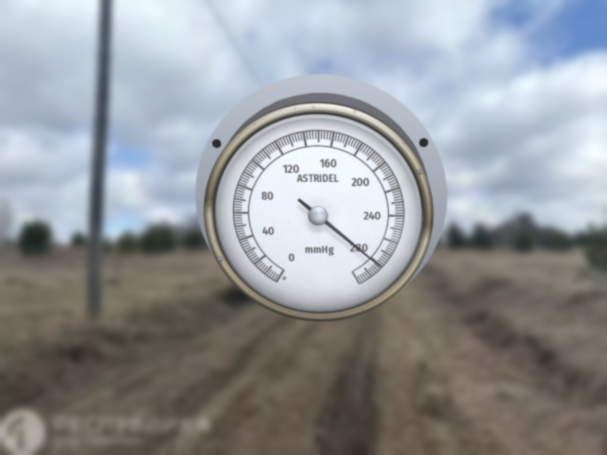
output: 280; mmHg
